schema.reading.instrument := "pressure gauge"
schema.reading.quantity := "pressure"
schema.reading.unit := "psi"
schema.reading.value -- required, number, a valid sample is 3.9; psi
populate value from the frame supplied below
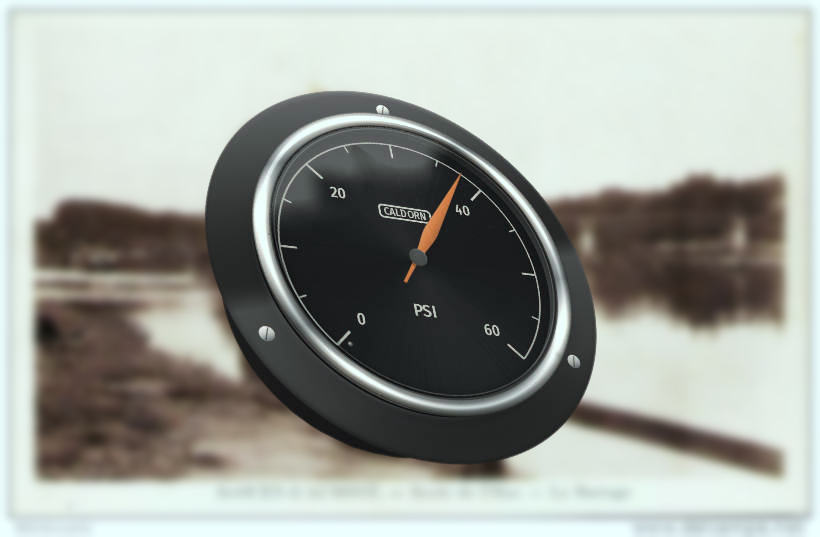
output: 37.5; psi
